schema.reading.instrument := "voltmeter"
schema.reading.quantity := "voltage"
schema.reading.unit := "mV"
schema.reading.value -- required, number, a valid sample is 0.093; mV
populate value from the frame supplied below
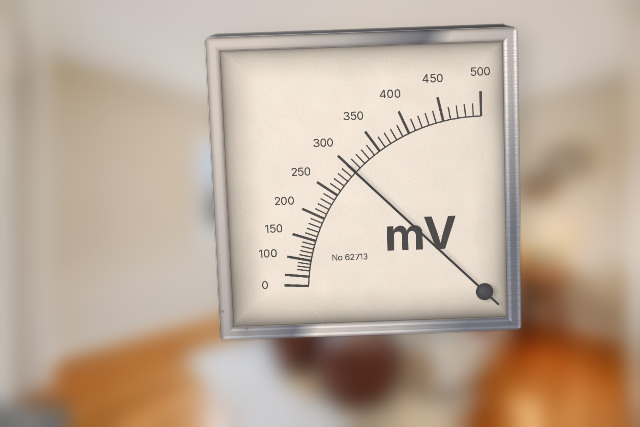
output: 300; mV
